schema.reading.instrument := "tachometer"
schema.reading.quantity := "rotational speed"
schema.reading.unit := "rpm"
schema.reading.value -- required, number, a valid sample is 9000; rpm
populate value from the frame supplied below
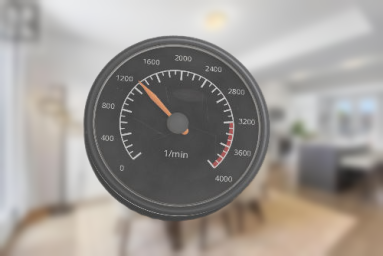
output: 1300; rpm
